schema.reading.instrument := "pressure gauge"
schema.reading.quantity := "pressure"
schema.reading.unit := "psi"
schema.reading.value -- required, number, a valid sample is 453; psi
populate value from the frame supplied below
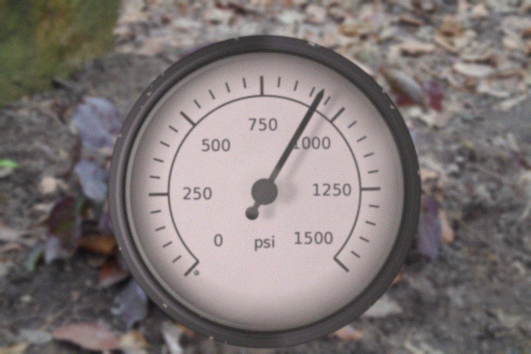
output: 925; psi
